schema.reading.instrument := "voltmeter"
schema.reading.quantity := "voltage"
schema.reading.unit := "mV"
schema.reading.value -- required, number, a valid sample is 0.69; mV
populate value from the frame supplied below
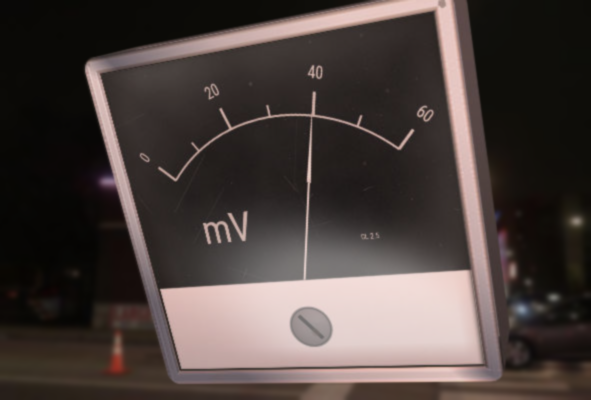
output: 40; mV
